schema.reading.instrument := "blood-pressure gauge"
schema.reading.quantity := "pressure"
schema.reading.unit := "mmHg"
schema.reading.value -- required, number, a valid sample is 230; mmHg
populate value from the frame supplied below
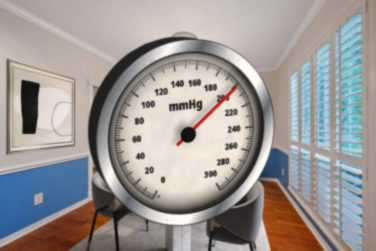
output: 200; mmHg
